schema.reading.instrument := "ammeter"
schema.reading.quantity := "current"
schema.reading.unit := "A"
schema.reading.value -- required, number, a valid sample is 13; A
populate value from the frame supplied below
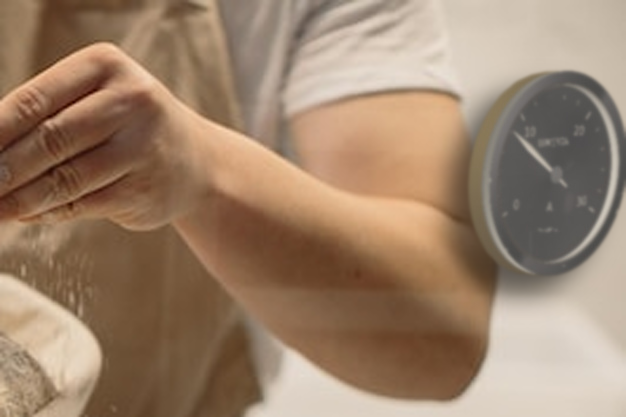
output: 8; A
